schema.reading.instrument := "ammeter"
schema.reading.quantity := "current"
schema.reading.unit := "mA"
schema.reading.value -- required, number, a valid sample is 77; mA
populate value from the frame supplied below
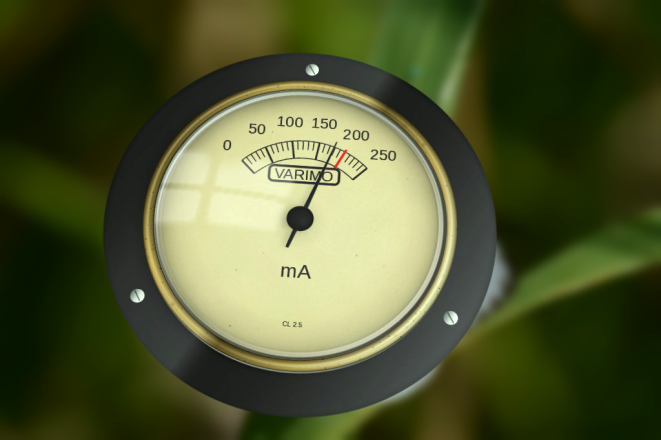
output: 180; mA
